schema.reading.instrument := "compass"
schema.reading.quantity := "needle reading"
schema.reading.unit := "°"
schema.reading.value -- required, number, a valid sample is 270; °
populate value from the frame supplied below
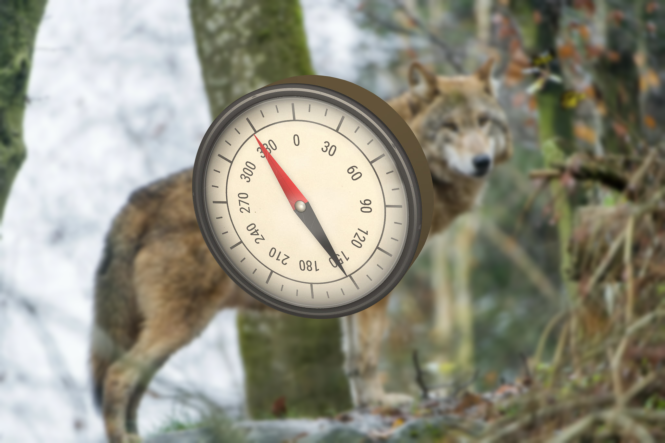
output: 330; °
